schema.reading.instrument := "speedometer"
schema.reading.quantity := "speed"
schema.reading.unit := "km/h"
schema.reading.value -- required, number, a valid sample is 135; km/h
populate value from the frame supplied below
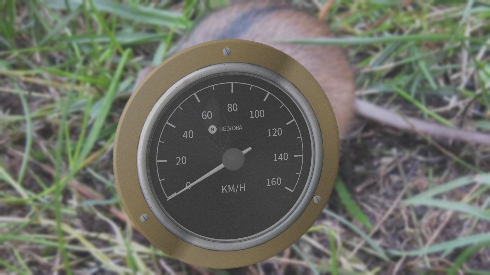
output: 0; km/h
